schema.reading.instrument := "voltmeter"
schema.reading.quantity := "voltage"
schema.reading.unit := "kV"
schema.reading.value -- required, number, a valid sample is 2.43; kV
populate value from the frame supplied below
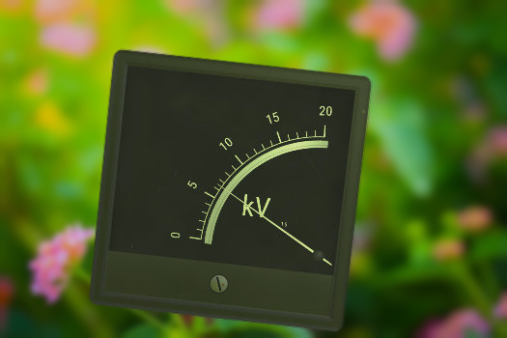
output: 6.5; kV
